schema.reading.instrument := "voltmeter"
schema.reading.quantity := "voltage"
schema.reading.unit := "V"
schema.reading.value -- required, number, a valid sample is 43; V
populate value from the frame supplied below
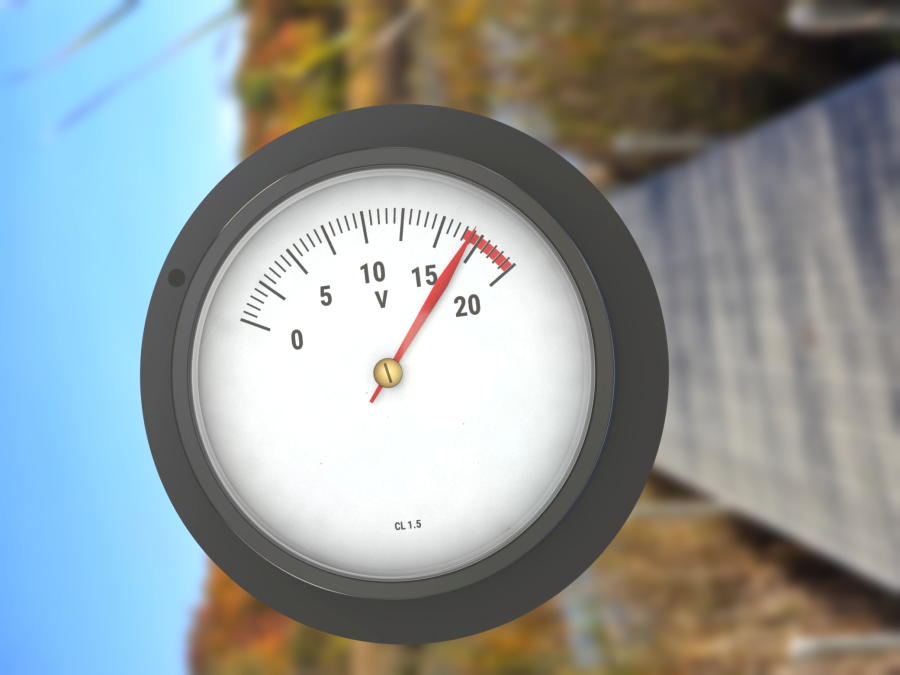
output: 17; V
